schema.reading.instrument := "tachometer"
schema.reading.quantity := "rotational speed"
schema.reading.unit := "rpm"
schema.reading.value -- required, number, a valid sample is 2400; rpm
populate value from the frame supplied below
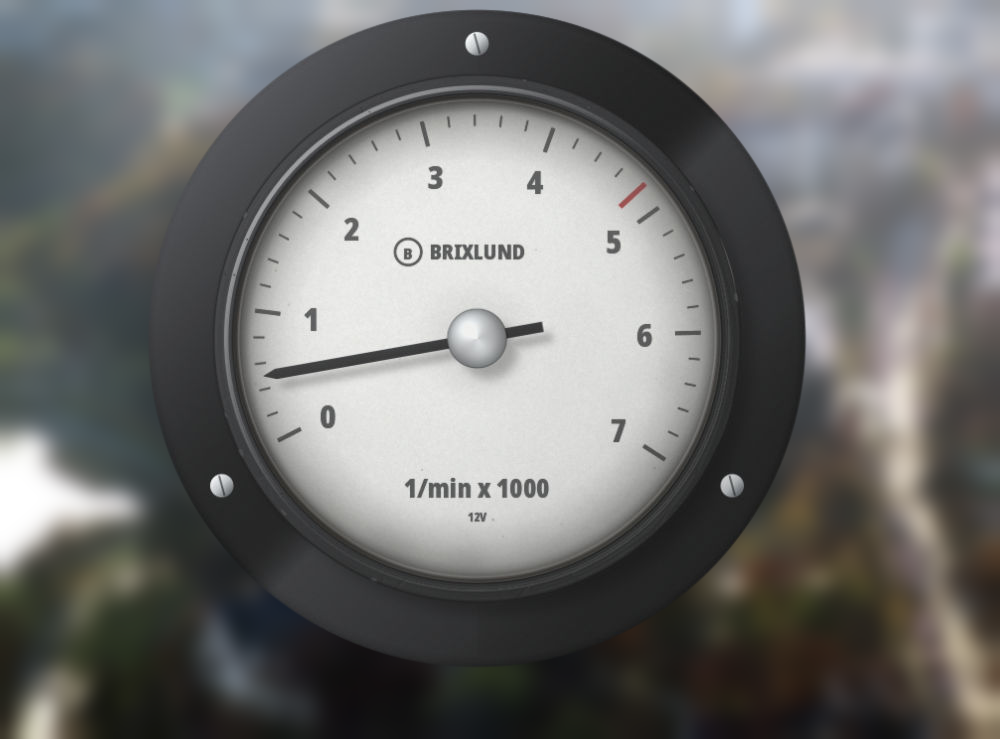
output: 500; rpm
